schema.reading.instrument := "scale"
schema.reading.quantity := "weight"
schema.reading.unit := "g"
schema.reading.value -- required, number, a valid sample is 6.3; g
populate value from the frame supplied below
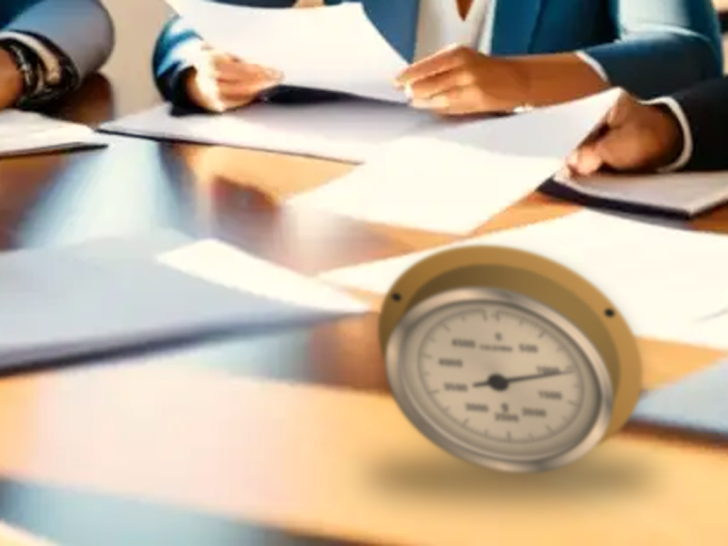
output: 1000; g
